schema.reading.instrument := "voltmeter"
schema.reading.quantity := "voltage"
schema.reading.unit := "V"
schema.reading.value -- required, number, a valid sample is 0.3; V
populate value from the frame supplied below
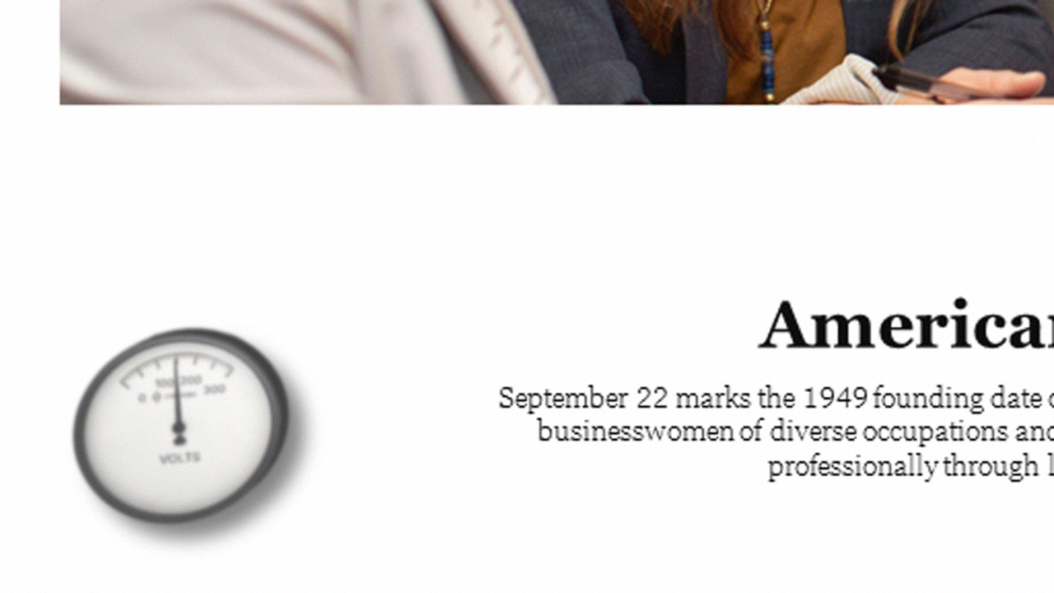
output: 150; V
